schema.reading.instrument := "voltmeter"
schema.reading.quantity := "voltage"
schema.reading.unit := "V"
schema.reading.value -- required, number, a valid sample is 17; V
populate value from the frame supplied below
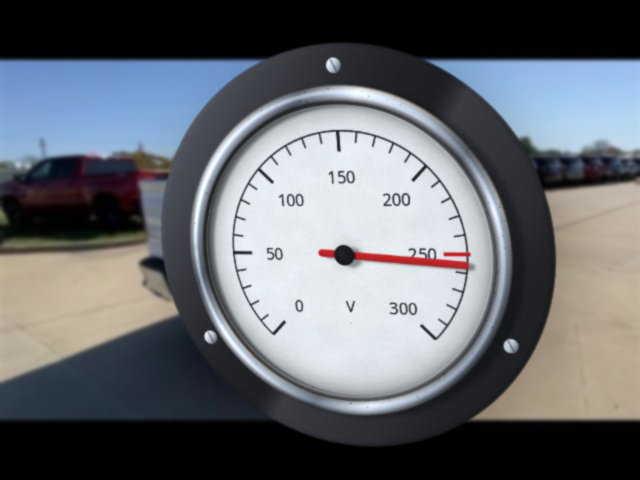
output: 255; V
